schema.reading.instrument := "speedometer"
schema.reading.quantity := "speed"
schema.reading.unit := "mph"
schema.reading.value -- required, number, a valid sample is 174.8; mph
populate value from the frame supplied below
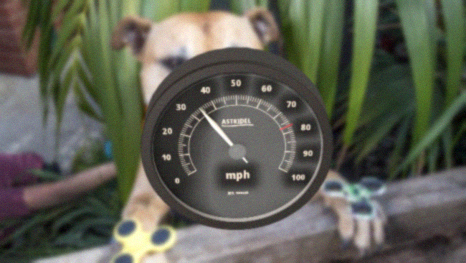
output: 35; mph
